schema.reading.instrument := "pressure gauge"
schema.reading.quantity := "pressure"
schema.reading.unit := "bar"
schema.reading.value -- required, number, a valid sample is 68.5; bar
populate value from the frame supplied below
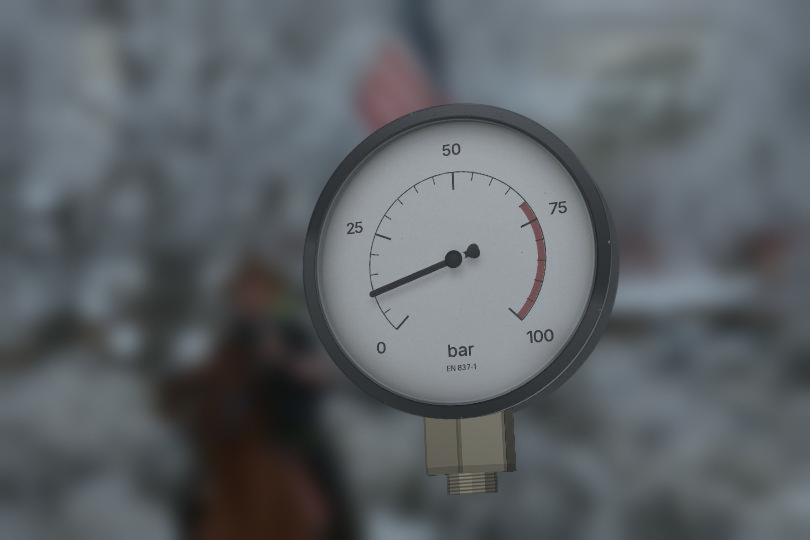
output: 10; bar
